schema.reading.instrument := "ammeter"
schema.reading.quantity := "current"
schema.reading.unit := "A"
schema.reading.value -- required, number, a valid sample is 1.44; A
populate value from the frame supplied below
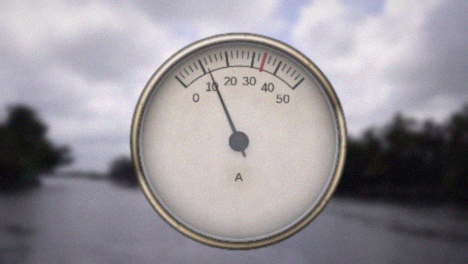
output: 12; A
